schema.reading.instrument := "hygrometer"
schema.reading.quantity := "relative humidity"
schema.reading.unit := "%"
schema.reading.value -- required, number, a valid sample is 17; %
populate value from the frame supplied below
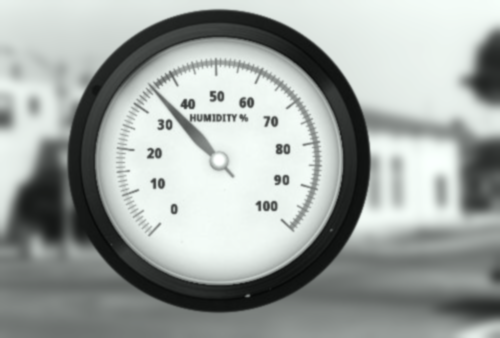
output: 35; %
